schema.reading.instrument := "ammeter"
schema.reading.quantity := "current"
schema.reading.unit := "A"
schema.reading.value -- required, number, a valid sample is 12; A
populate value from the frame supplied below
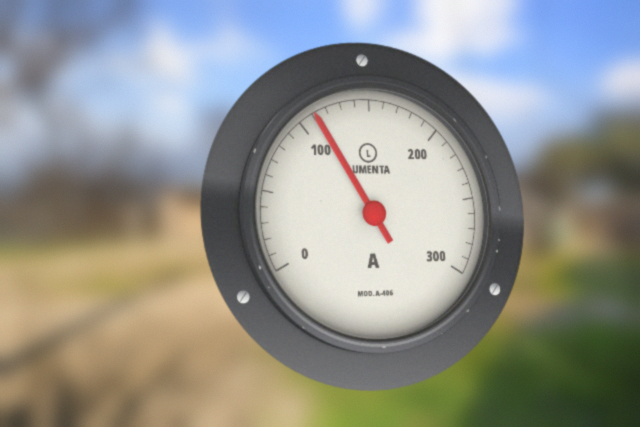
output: 110; A
